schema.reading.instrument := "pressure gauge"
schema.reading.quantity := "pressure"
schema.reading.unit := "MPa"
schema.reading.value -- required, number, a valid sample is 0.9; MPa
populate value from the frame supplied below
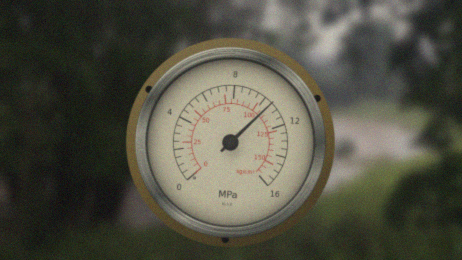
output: 10.5; MPa
